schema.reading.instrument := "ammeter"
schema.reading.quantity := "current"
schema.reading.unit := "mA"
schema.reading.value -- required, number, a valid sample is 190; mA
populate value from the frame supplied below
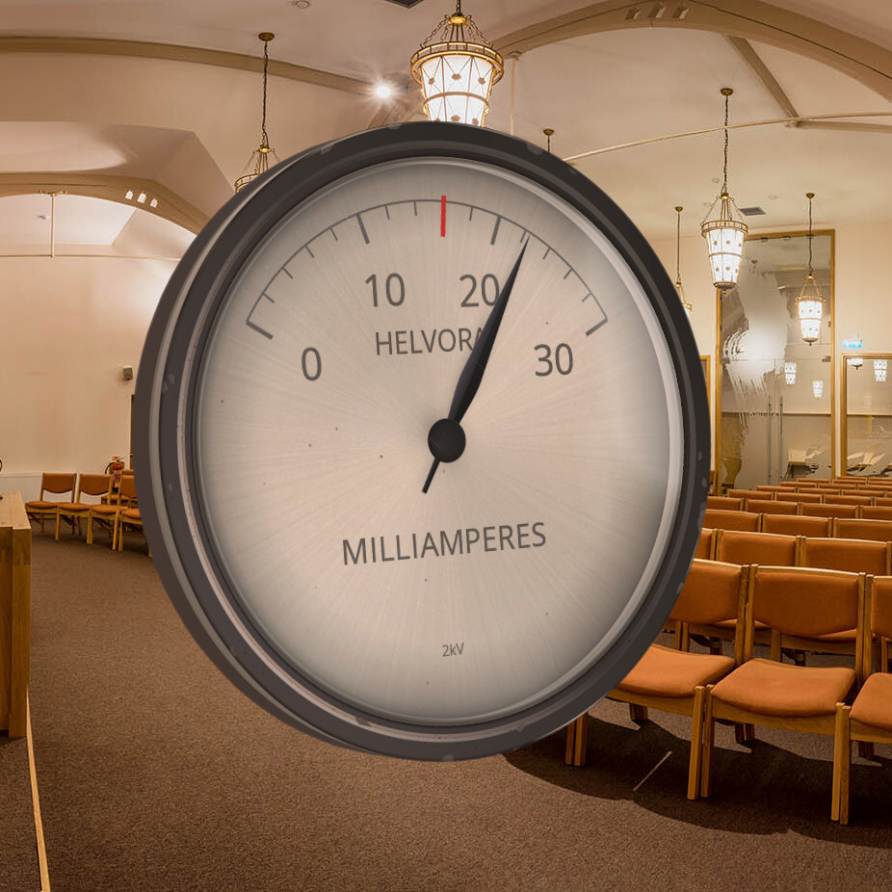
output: 22; mA
